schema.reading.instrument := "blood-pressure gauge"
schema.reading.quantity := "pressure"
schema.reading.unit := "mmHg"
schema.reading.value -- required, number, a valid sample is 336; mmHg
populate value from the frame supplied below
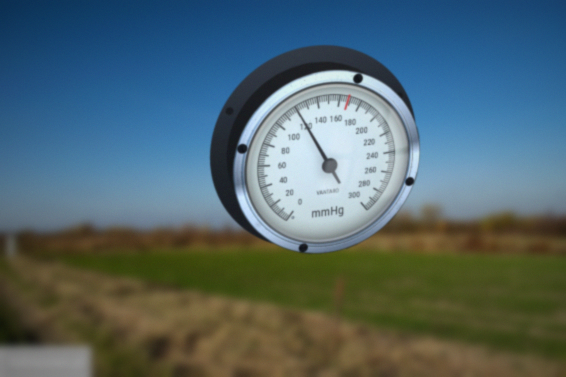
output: 120; mmHg
